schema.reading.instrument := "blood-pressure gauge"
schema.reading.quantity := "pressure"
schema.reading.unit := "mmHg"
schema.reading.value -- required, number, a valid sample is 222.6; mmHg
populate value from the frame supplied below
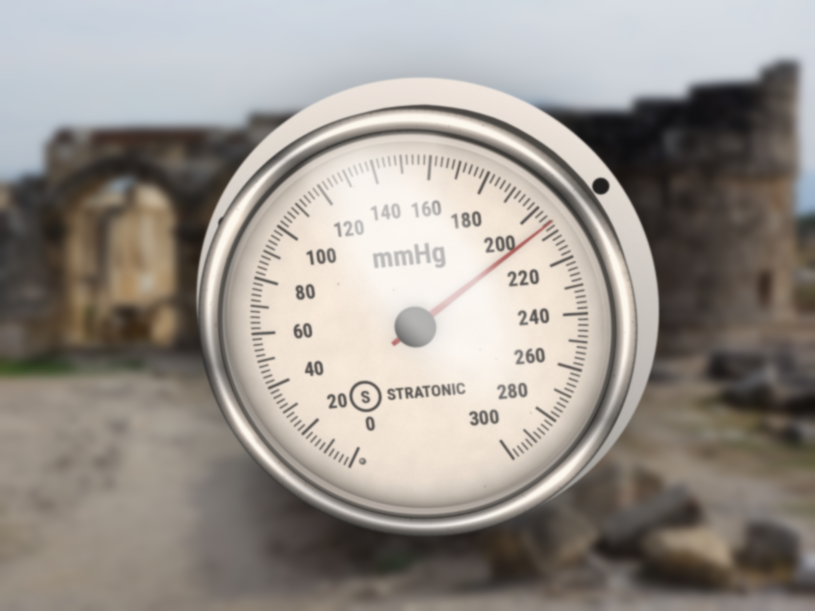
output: 206; mmHg
